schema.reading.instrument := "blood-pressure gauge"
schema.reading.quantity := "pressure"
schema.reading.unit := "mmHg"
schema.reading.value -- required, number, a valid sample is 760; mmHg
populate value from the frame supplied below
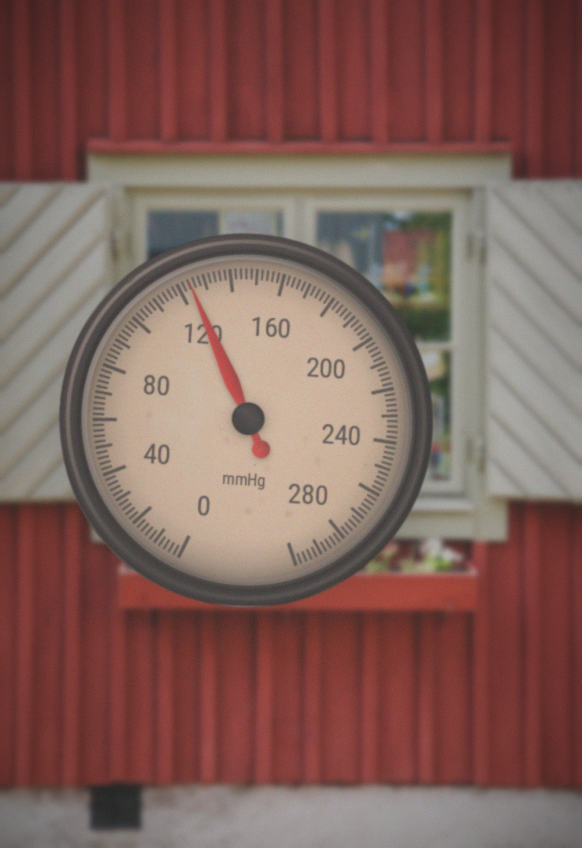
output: 124; mmHg
